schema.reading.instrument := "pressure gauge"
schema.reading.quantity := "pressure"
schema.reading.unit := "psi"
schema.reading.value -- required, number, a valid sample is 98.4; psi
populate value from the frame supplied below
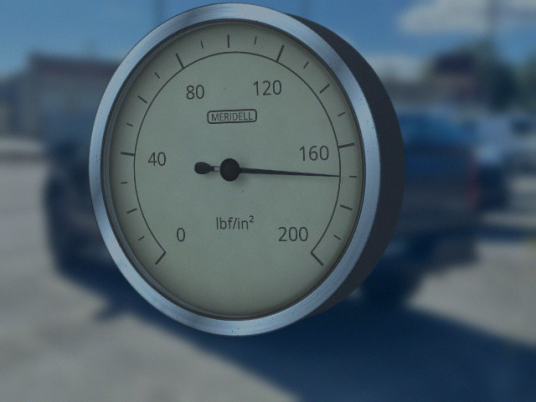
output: 170; psi
